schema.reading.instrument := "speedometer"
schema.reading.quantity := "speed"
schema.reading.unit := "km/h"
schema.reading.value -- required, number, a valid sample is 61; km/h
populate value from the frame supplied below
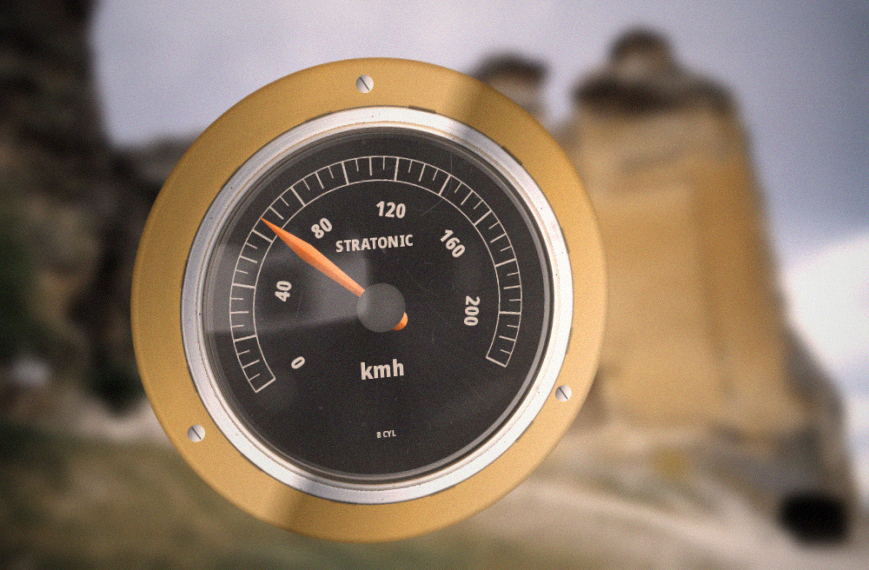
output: 65; km/h
